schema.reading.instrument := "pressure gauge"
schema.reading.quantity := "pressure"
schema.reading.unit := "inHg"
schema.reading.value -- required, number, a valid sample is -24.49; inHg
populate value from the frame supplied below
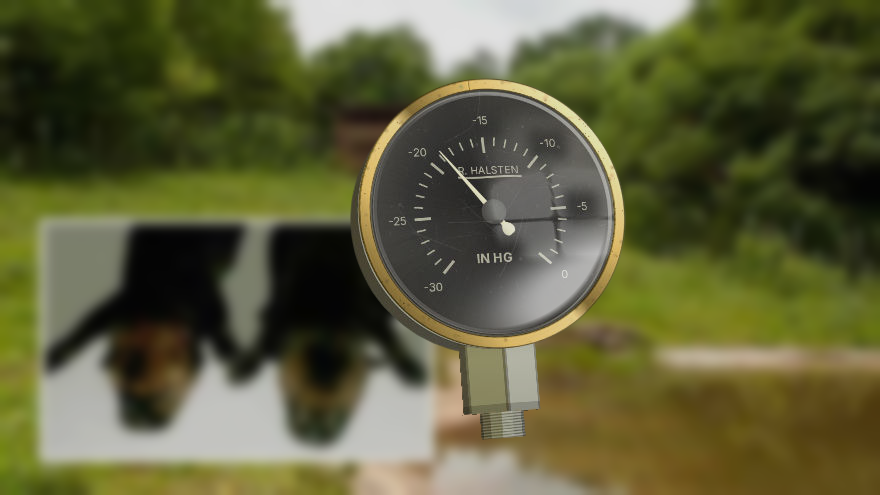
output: -19; inHg
